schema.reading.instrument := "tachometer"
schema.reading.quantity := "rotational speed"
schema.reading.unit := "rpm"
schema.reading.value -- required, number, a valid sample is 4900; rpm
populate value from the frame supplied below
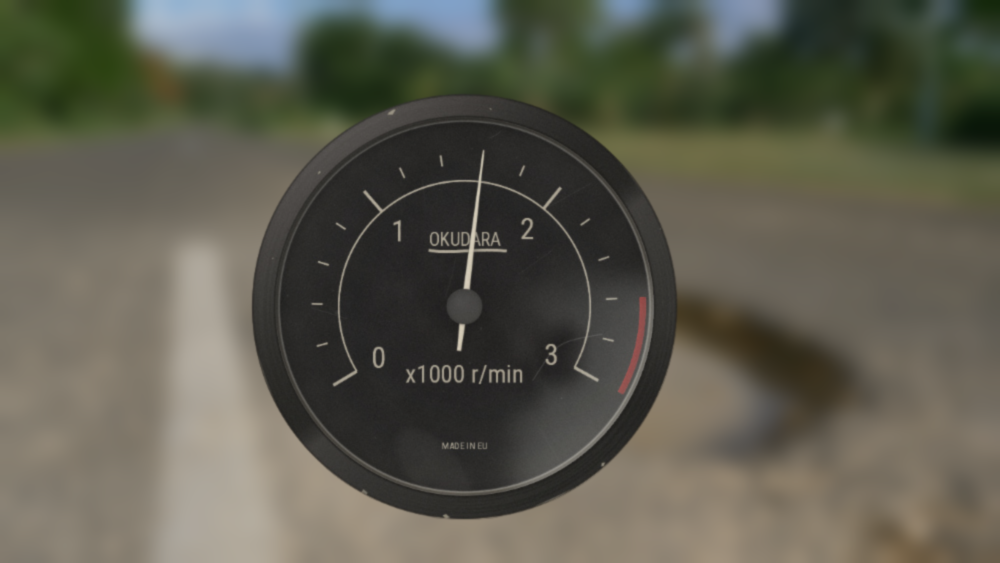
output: 1600; rpm
